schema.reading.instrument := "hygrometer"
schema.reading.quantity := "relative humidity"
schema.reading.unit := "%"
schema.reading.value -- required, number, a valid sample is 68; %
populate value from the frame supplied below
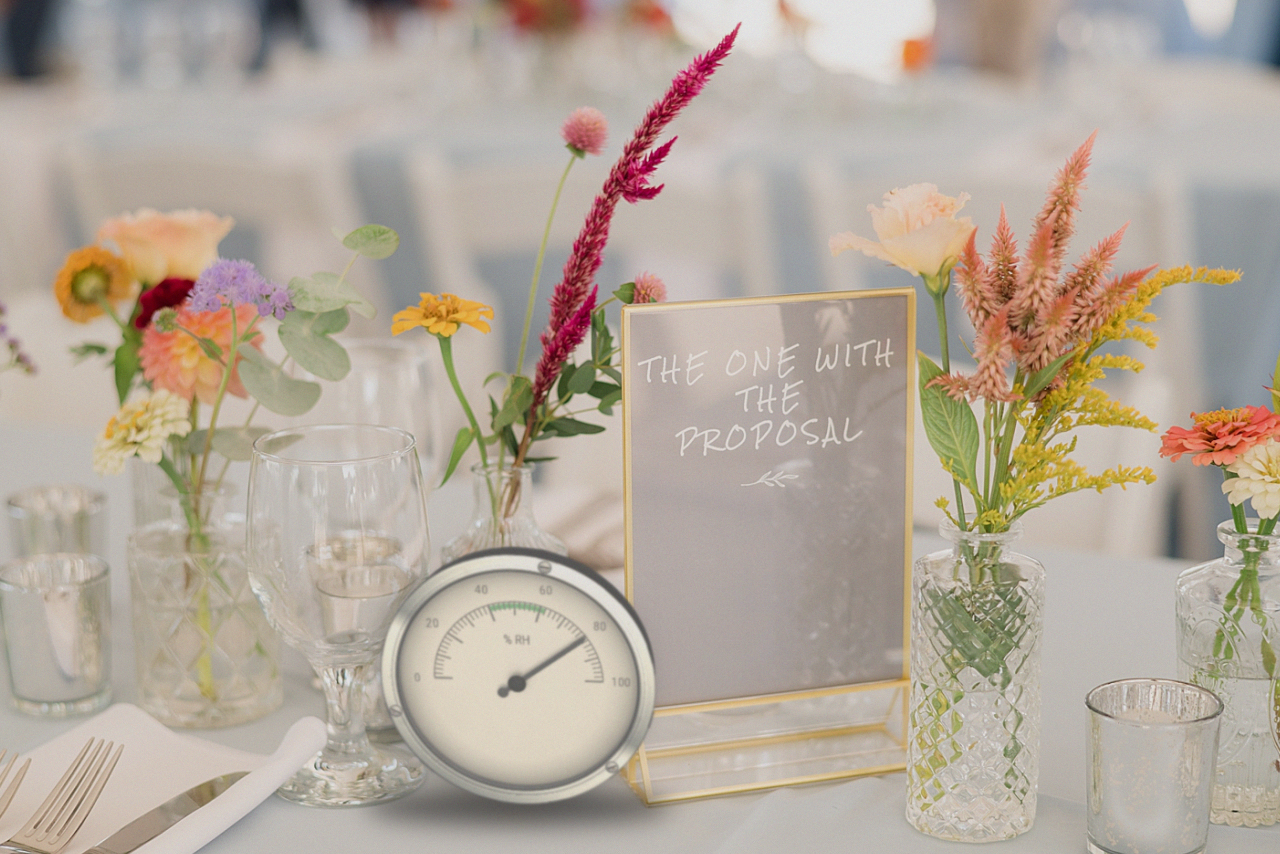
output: 80; %
